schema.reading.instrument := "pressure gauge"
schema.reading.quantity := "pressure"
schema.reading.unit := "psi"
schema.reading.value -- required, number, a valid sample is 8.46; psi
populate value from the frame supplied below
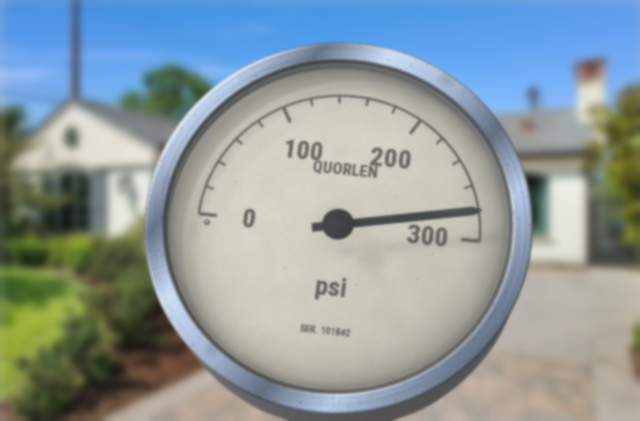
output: 280; psi
